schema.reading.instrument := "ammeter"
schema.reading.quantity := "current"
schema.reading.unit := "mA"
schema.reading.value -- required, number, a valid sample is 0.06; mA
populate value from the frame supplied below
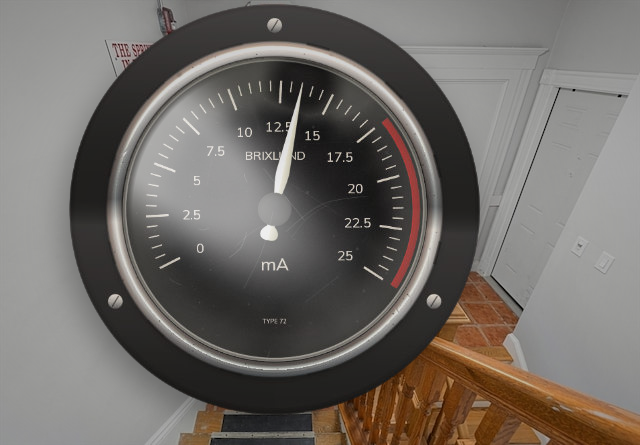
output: 13.5; mA
